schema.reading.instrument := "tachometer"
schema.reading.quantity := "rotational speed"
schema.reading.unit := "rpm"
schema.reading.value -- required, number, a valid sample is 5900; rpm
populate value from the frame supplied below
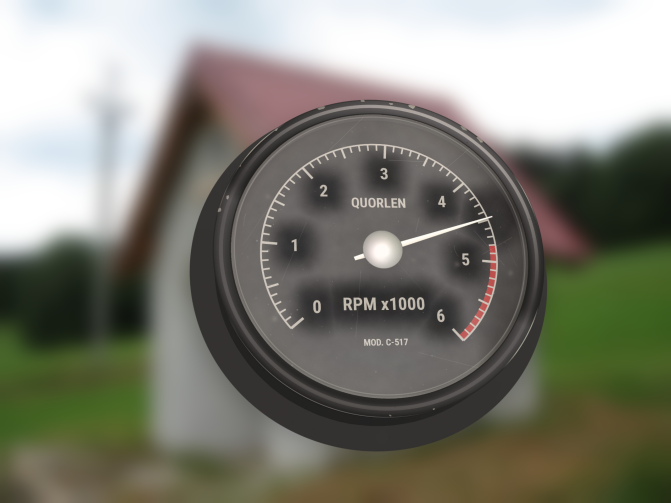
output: 4500; rpm
